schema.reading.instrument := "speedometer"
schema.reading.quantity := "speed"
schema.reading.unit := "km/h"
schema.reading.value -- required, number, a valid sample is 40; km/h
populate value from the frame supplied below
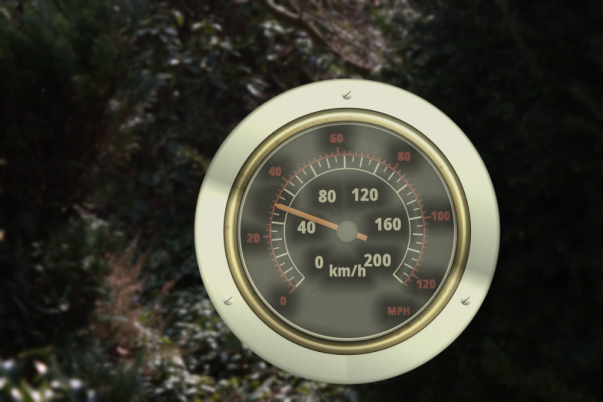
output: 50; km/h
